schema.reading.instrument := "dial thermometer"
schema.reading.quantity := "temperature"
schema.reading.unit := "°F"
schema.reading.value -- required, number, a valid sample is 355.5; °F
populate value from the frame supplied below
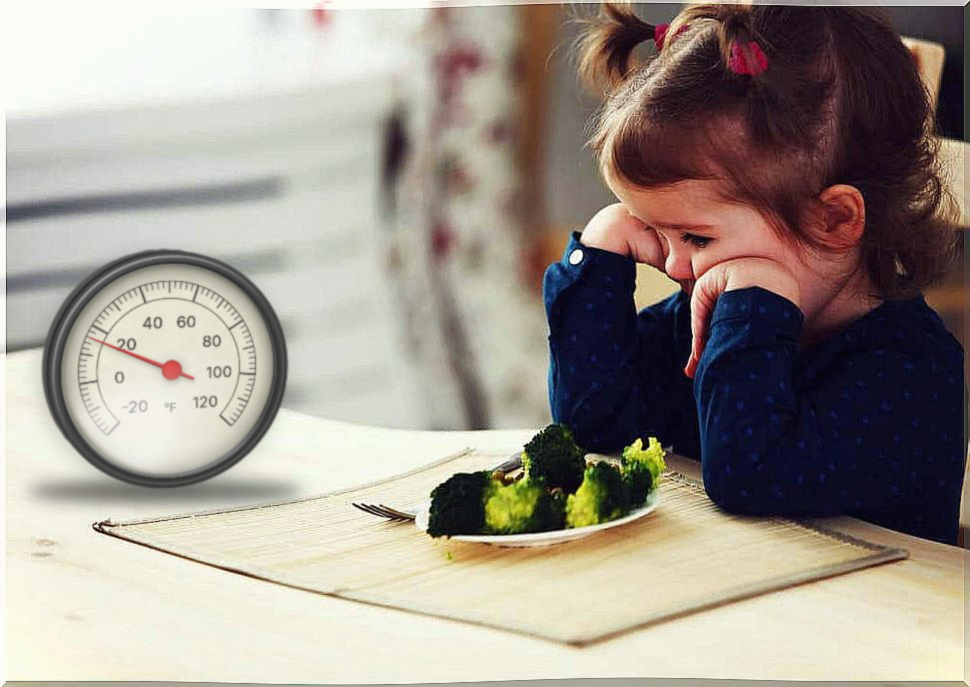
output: 16; °F
